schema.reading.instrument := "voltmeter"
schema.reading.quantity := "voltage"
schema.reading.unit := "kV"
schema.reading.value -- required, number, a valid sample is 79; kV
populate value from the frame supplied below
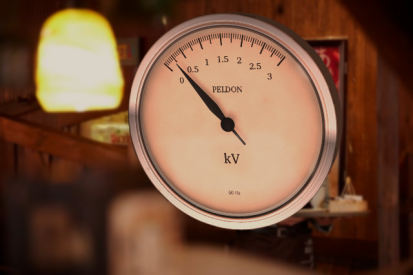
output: 0.25; kV
